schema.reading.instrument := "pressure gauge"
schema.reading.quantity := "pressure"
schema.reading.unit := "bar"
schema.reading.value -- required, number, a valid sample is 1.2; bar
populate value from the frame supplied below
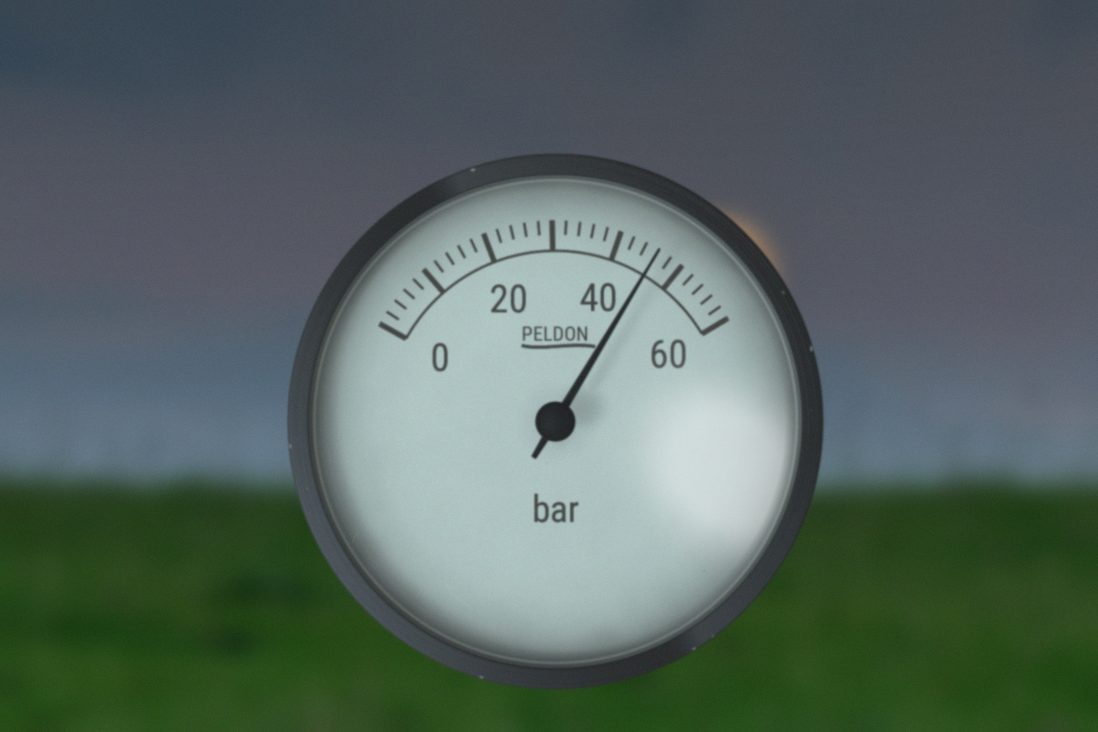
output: 46; bar
